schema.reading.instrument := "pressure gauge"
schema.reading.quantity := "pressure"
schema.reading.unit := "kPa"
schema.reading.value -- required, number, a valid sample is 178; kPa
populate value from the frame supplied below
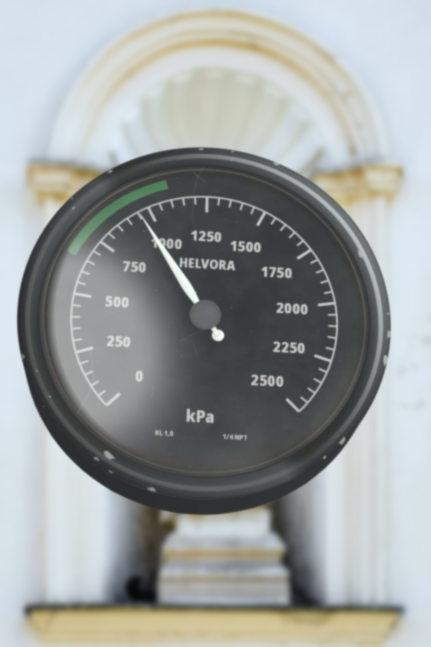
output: 950; kPa
